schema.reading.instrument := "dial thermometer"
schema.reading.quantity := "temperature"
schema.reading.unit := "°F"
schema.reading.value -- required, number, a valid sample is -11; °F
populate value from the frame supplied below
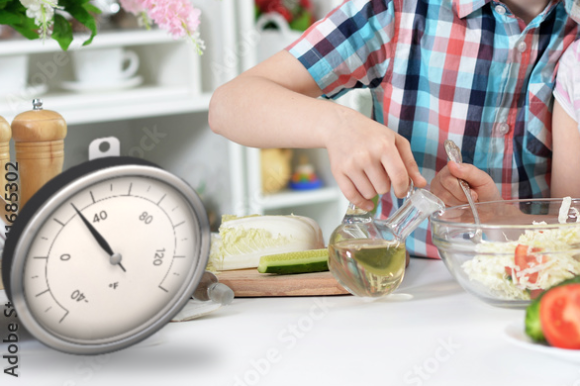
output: 30; °F
